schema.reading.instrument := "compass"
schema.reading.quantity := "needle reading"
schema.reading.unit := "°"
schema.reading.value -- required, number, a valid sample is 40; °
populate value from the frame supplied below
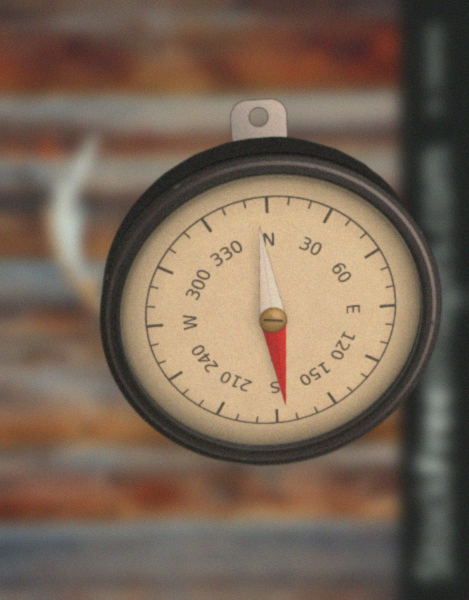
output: 175; °
